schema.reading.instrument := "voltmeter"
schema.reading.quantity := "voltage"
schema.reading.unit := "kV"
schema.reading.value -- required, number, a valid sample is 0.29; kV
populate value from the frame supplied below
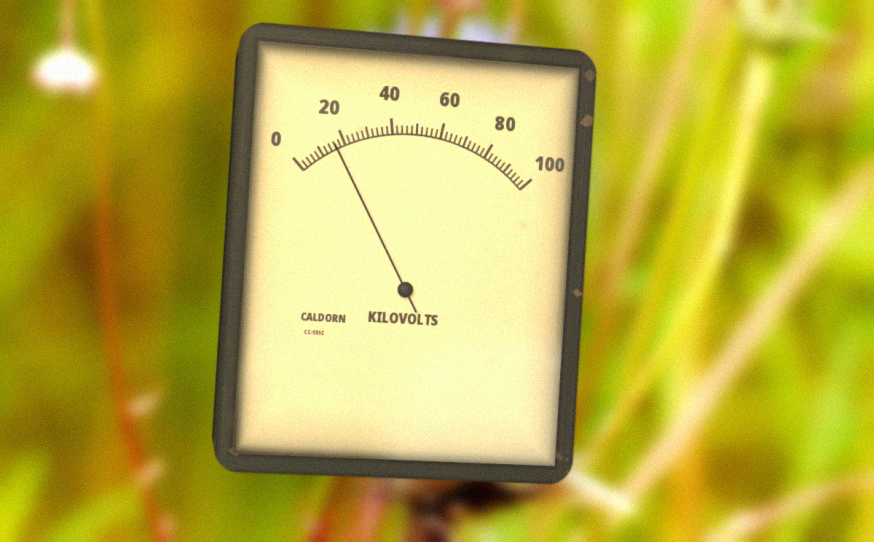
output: 16; kV
